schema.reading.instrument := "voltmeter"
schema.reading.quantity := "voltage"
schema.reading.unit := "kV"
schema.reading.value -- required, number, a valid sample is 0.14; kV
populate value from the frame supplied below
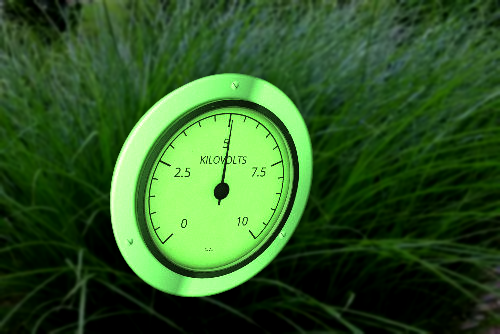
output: 5; kV
